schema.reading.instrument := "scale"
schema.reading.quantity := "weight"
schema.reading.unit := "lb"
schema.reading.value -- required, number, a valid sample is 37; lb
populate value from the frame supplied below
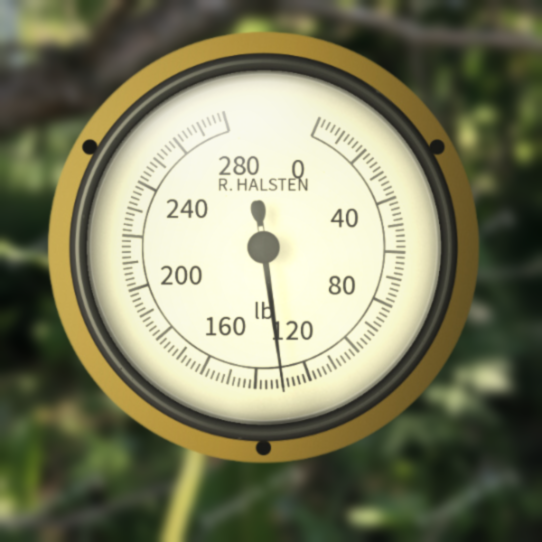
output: 130; lb
